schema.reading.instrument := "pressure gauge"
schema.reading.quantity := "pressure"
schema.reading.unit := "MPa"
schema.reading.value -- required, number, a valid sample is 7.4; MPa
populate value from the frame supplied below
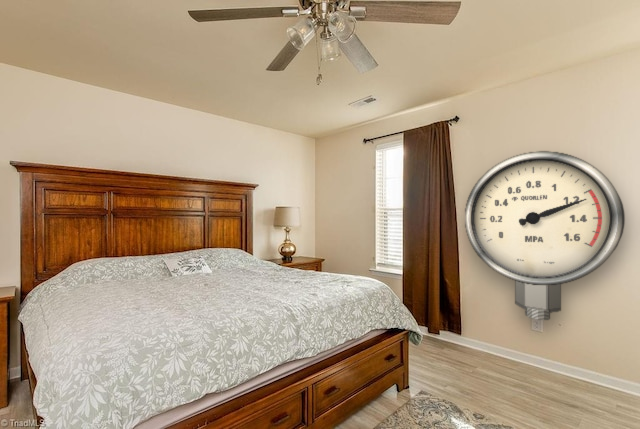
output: 1.25; MPa
